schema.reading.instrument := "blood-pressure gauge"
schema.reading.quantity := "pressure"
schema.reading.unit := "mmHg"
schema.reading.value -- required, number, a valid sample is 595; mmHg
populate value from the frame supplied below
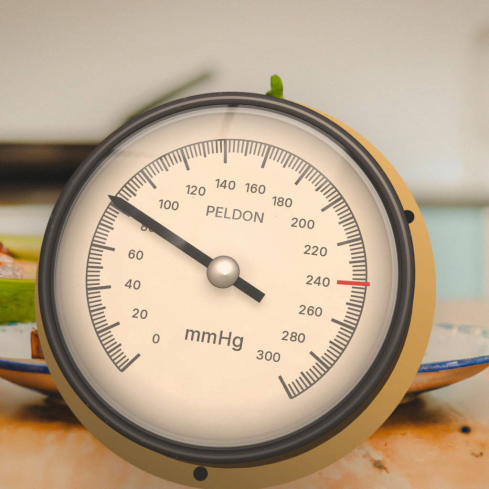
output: 82; mmHg
